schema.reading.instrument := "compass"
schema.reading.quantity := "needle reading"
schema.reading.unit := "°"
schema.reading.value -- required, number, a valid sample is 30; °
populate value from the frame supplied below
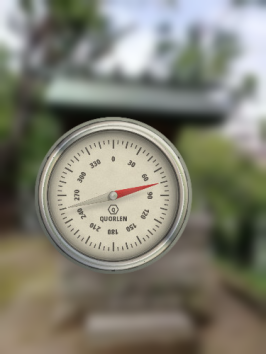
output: 75; °
